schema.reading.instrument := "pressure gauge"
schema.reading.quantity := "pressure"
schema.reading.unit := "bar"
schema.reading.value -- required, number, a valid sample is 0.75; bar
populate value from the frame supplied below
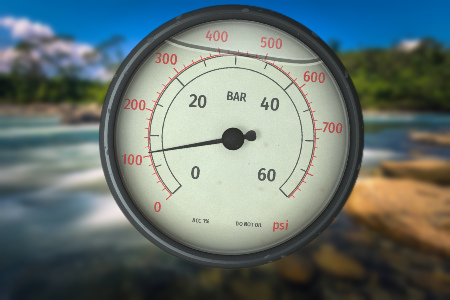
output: 7.5; bar
